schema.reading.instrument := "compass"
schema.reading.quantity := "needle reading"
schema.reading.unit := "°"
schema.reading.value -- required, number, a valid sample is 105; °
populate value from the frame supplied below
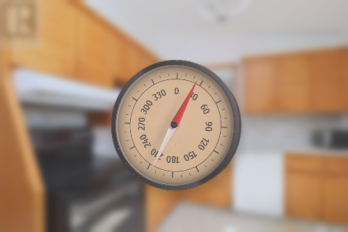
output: 25; °
